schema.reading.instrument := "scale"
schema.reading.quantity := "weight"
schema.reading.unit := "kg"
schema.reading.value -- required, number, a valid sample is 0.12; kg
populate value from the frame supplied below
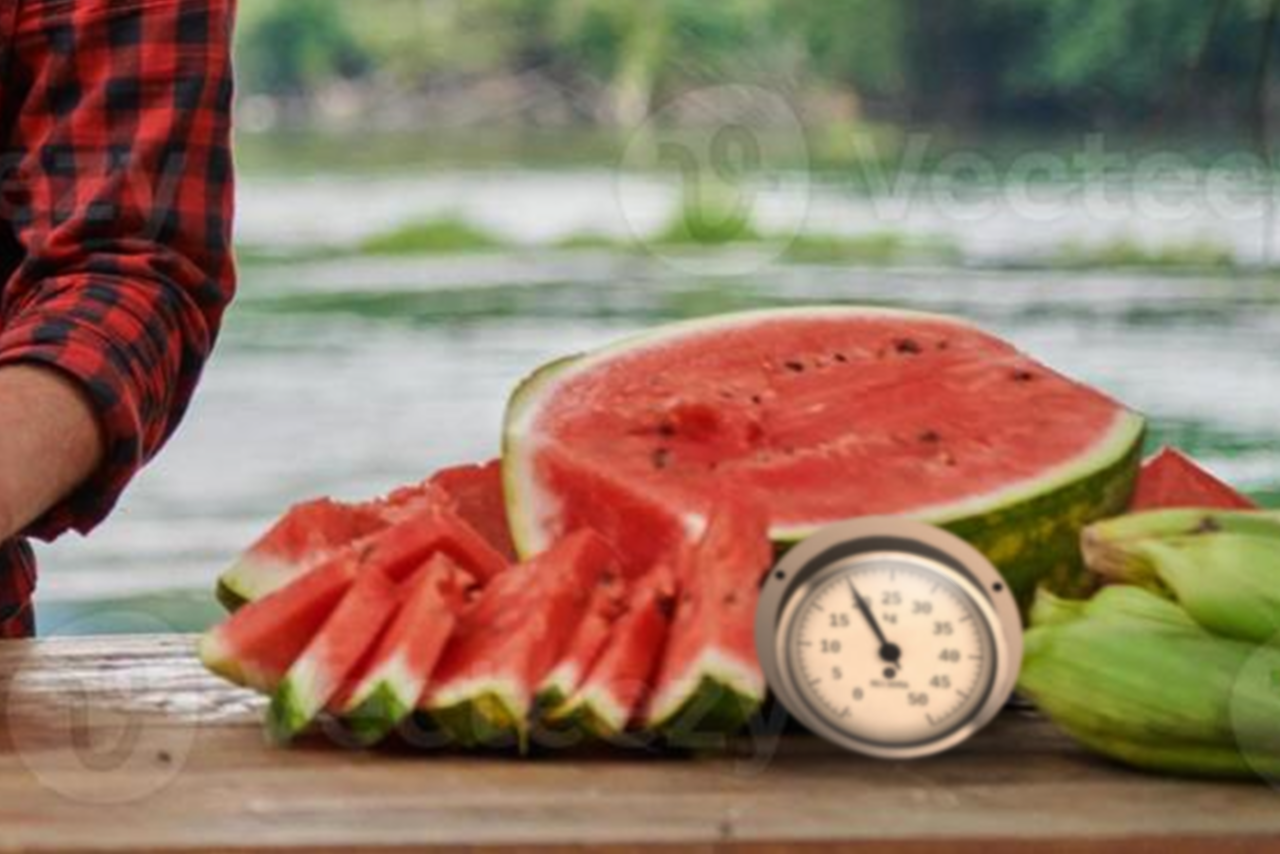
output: 20; kg
